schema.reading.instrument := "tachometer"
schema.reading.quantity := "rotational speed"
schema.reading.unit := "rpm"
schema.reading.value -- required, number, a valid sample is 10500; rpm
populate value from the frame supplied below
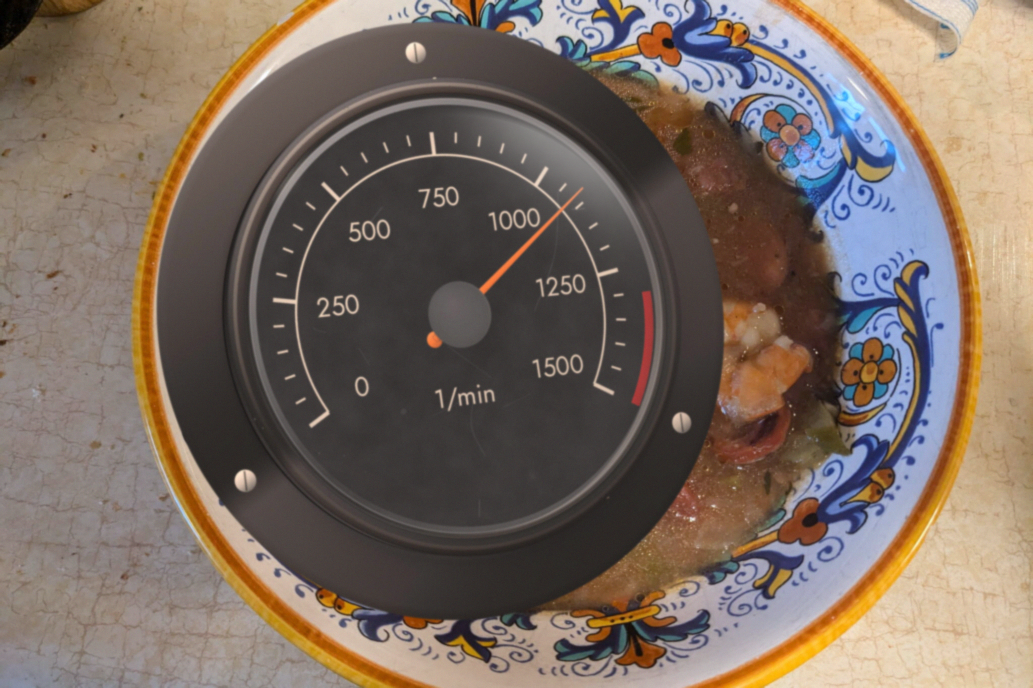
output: 1075; rpm
